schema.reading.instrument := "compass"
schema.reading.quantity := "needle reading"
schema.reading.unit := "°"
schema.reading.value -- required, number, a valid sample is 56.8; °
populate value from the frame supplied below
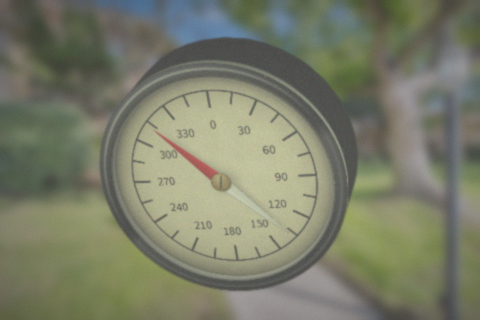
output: 315; °
